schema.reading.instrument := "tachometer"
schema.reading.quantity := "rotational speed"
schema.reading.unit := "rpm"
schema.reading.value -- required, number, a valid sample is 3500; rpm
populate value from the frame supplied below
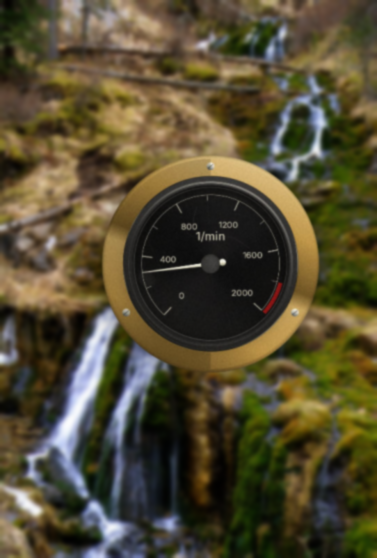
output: 300; rpm
